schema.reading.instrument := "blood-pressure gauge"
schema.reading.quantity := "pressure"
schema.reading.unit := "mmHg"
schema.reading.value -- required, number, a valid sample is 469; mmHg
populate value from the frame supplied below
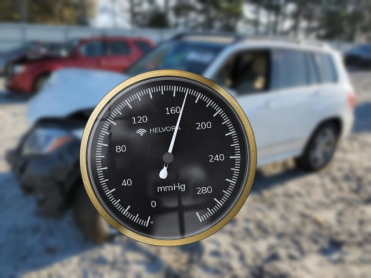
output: 170; mmHg
